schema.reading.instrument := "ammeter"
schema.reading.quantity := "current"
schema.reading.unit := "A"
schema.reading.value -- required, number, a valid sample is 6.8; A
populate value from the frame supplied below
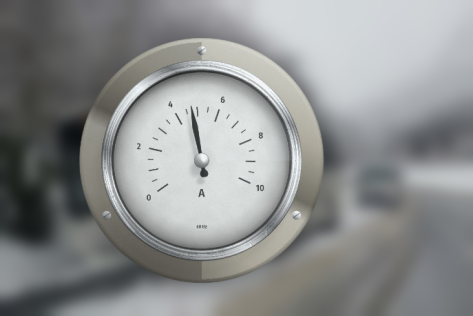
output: 4.75; A
